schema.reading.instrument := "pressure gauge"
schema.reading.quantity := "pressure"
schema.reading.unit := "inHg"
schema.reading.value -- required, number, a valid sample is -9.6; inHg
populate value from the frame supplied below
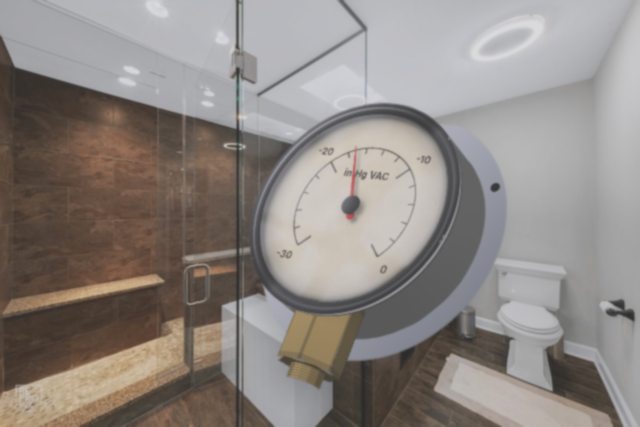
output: -17; inHg
